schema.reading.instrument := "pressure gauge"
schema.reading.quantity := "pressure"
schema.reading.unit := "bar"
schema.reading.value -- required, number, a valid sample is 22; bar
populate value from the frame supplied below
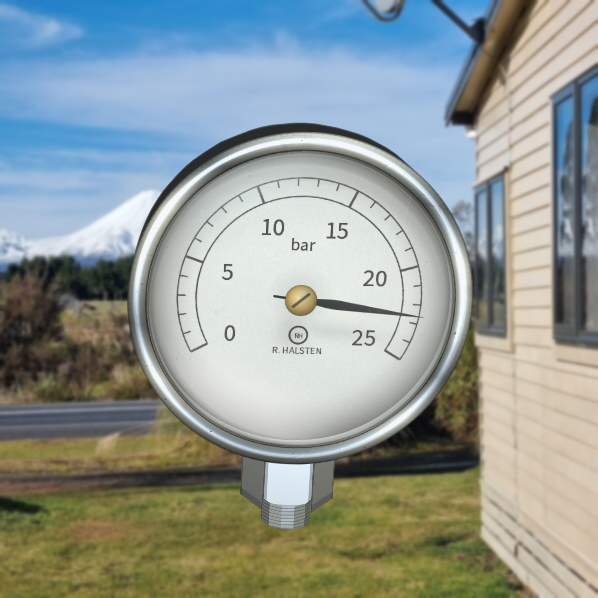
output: 22.5; bar
